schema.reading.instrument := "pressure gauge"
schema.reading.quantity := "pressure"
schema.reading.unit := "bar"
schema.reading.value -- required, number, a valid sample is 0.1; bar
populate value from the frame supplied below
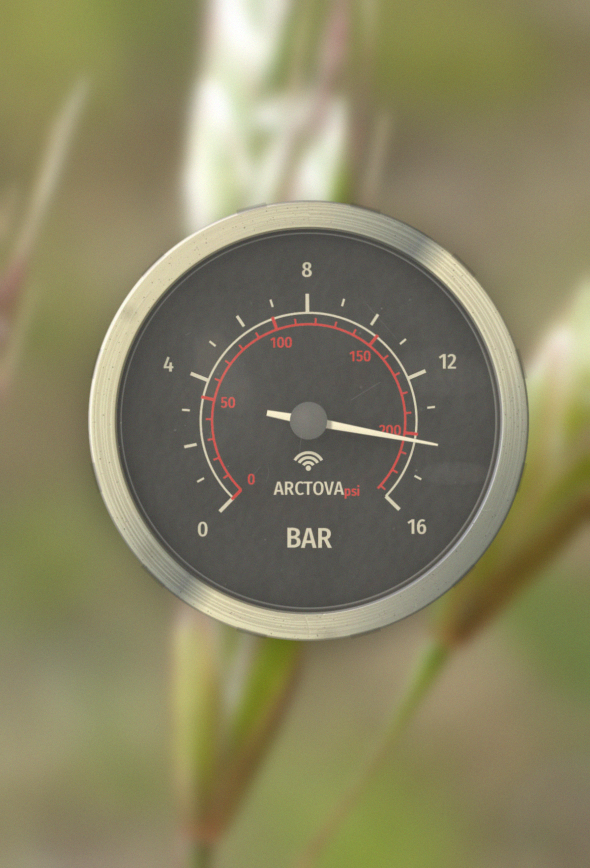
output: 14; bar
